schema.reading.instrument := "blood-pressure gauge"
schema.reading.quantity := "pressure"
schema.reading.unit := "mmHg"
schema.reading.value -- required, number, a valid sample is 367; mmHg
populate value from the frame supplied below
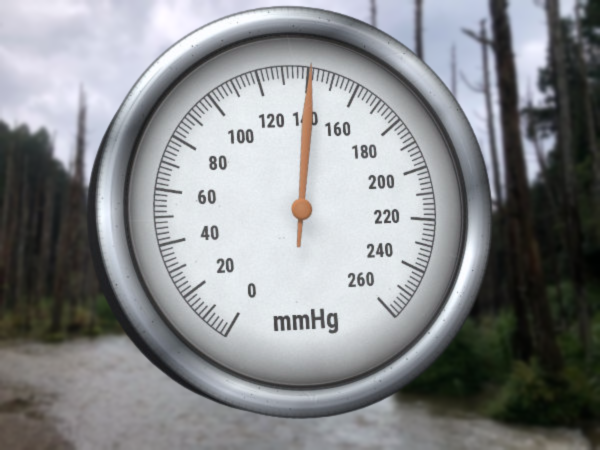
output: 140; mmHg
